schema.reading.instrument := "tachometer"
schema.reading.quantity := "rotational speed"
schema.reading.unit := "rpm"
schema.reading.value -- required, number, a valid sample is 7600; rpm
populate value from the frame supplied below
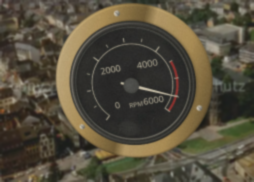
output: 5500; rpm
